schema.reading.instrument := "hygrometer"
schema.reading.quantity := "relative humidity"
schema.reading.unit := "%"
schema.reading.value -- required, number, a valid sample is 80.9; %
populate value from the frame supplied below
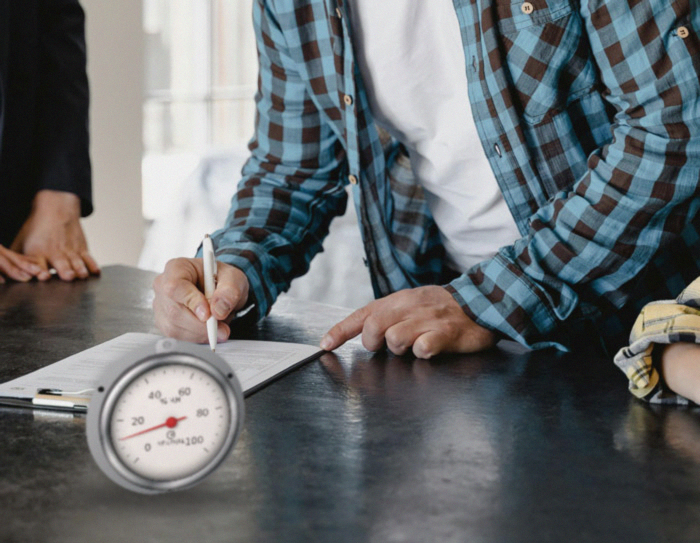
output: 12; %
